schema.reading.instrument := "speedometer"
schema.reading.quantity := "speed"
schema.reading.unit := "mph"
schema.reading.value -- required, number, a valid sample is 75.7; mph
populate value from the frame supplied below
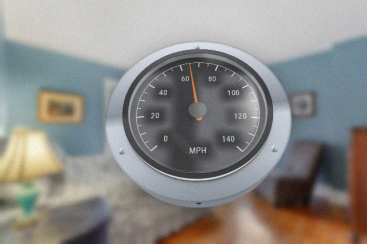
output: 65; mph
